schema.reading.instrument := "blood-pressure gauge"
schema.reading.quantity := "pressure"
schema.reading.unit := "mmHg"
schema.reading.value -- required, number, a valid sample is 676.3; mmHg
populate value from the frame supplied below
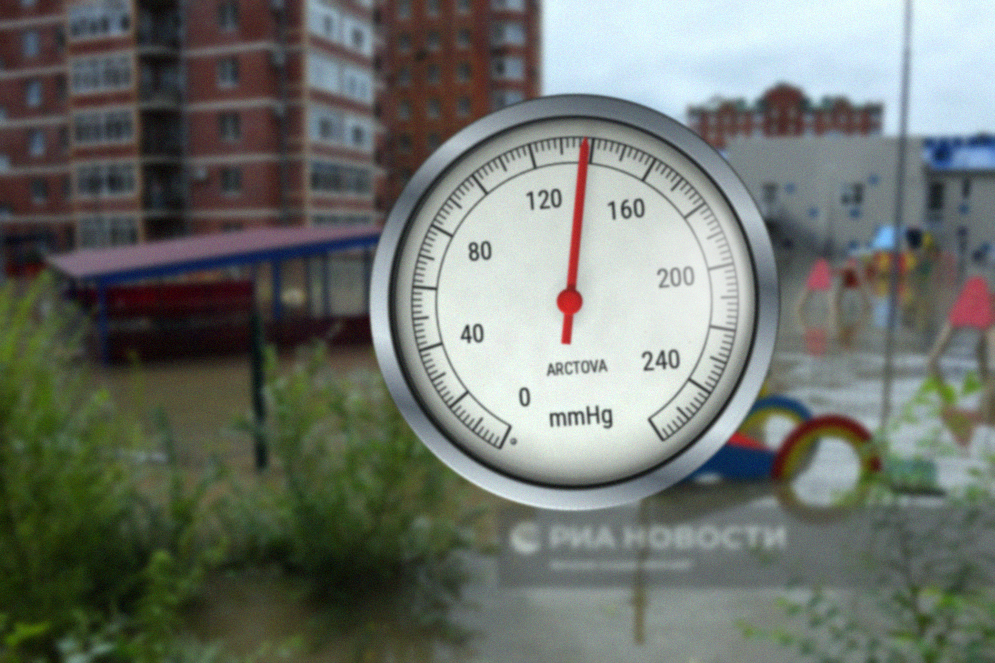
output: 138; mmHg
